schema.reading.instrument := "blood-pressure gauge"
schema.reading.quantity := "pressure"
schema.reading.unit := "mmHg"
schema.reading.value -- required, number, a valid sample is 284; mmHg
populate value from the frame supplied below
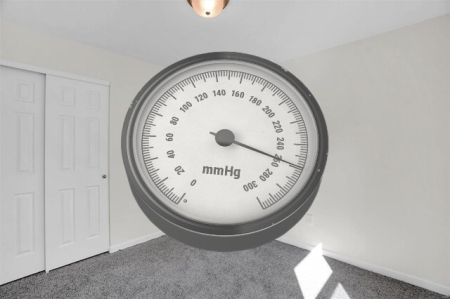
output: 260; mmHg
